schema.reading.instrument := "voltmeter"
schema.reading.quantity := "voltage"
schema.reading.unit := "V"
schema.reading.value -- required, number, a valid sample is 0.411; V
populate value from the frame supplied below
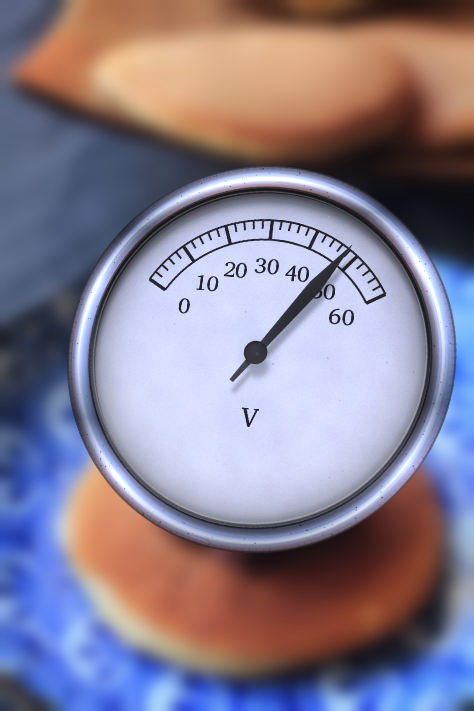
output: 48; V
